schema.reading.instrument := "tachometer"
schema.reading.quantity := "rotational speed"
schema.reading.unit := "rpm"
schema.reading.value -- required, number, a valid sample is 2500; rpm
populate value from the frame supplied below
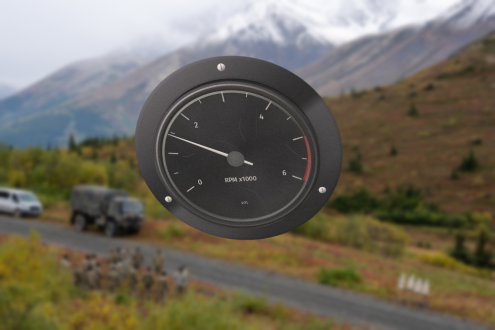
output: 1500; rpm
